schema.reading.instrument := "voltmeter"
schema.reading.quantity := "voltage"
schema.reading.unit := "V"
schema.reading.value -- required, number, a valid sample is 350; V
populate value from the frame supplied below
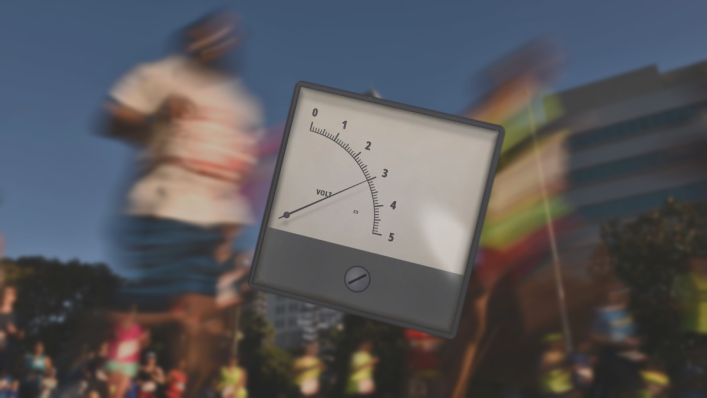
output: 3; V
